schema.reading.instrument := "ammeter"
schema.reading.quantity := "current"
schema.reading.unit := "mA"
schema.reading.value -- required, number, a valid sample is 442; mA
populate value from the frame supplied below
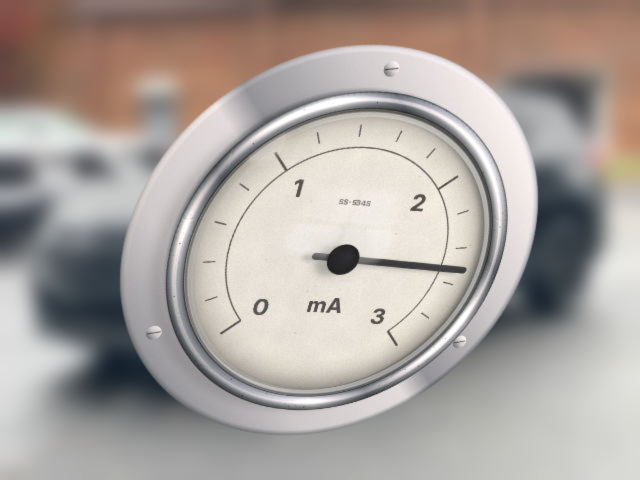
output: 2.5; mA
